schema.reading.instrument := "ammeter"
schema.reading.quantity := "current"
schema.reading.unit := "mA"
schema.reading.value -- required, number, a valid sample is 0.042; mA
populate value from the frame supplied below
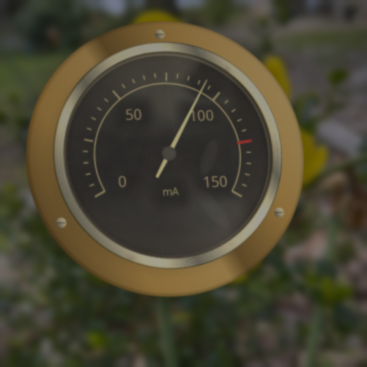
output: 92.5; mA
